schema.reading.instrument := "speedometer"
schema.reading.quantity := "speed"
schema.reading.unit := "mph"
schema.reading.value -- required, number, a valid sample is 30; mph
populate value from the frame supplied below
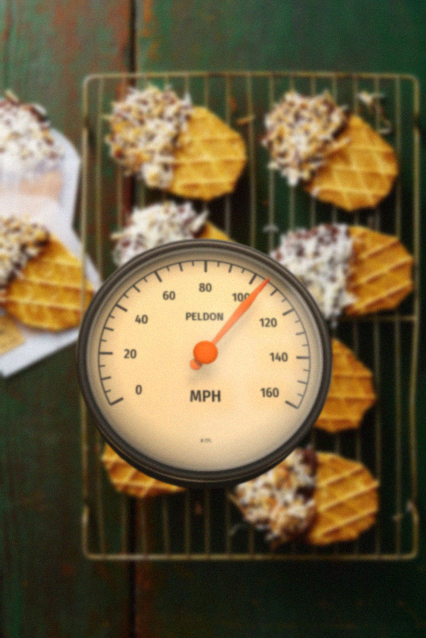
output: 105; mph
